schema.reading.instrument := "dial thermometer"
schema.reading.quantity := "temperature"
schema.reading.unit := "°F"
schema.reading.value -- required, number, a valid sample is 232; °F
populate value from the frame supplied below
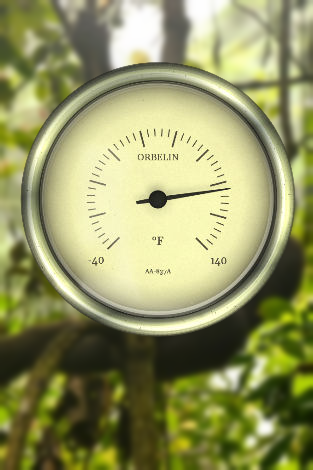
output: 104; °F
